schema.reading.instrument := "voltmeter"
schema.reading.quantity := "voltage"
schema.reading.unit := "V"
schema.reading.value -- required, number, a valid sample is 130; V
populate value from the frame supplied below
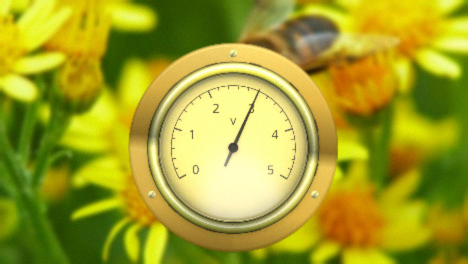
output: 3; V
